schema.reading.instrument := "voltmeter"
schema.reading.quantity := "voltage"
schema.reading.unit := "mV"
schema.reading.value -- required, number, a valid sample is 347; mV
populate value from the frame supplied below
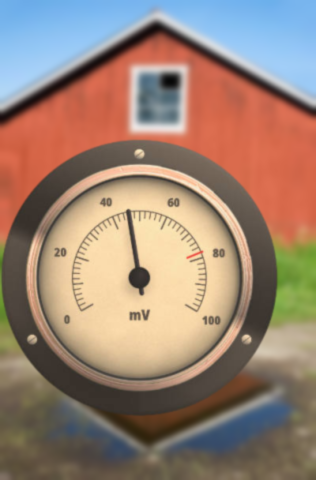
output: 46; mV
